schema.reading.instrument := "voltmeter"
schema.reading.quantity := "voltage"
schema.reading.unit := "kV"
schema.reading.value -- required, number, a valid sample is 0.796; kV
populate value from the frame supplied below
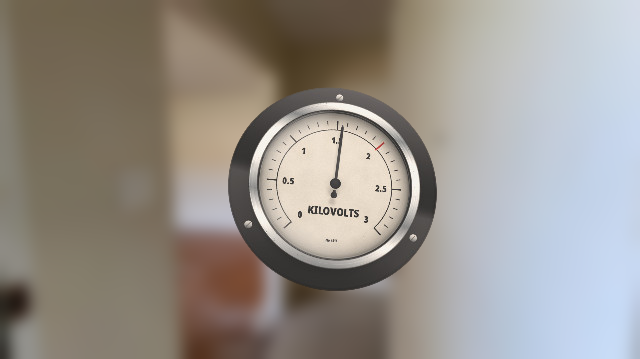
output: 1.55; kV
